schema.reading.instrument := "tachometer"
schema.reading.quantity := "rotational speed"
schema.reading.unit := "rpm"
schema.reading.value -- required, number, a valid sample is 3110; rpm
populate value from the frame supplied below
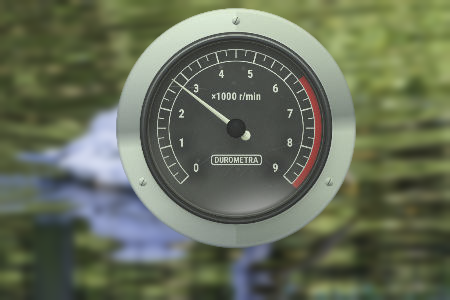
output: 2750; rpm
